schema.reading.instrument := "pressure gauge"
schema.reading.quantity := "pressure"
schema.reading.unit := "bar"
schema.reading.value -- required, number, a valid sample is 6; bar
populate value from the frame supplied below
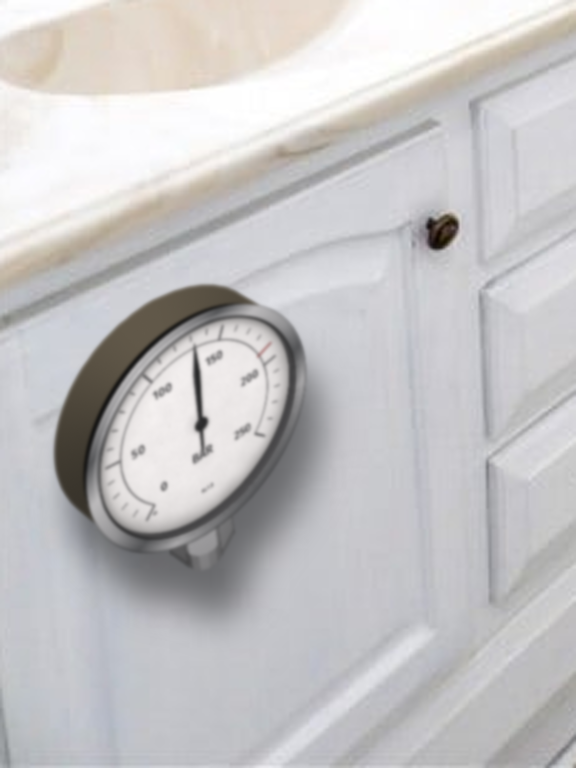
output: 130; bar
